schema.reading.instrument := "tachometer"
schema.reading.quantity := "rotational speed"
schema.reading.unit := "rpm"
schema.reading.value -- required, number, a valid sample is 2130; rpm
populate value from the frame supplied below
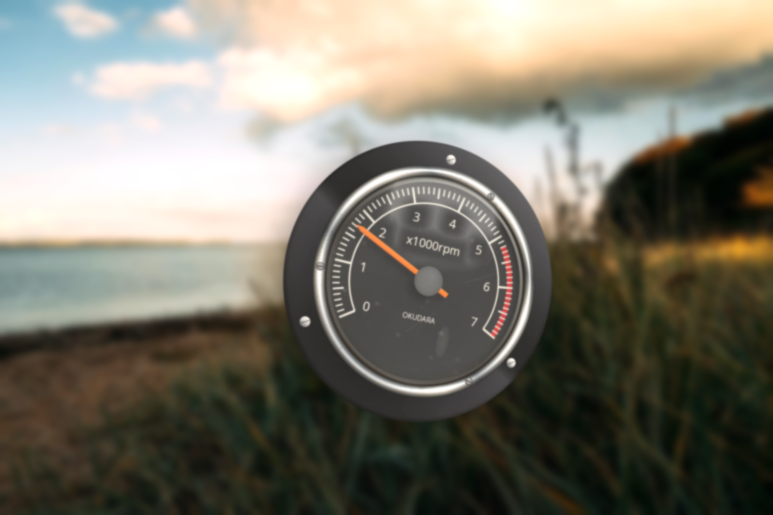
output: 1700; rpm
